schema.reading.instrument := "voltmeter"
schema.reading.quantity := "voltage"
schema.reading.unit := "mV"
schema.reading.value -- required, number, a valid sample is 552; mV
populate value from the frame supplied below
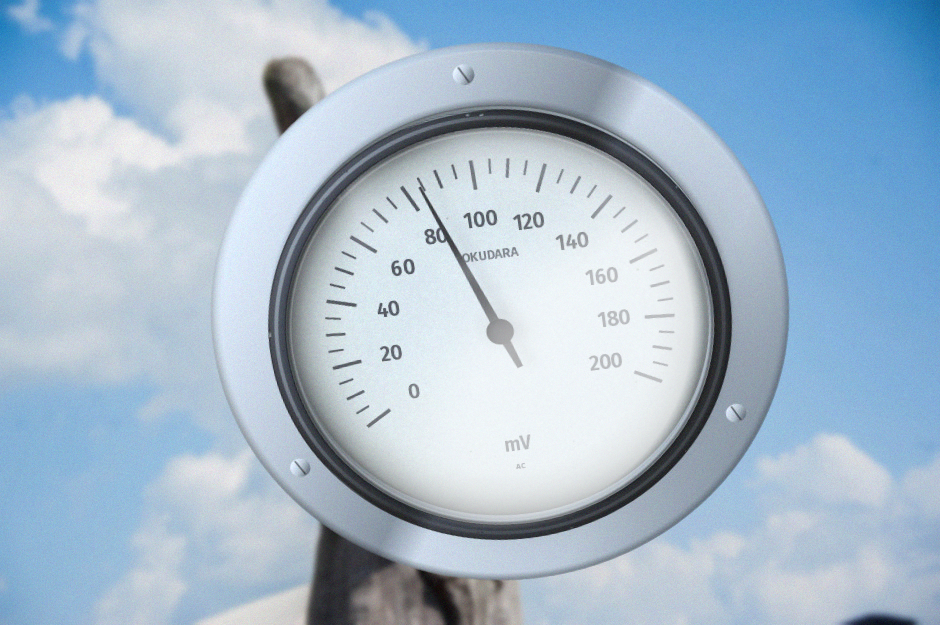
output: 85; mV
